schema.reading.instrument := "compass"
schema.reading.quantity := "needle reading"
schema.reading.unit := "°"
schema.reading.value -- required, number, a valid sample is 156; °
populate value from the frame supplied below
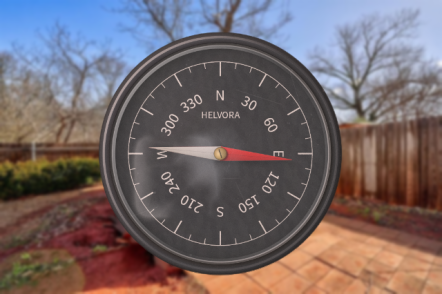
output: 95; °
